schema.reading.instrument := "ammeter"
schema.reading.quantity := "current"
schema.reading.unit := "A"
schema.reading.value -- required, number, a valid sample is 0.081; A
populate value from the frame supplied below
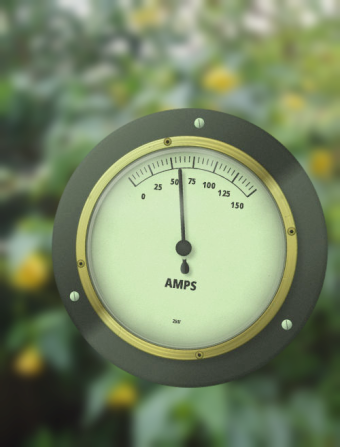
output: 60; A
